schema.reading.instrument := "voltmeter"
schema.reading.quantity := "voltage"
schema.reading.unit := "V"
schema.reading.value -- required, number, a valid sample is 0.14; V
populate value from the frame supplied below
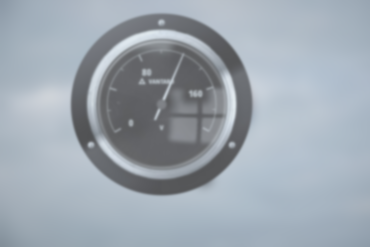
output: 120; V
